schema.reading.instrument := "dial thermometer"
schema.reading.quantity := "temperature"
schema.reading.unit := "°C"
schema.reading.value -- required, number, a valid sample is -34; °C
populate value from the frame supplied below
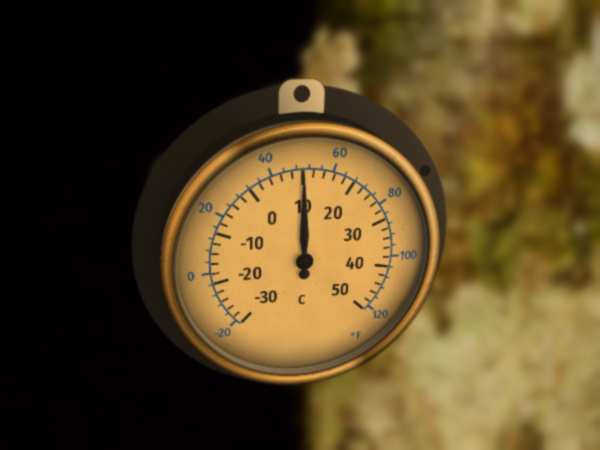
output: 10; °C
